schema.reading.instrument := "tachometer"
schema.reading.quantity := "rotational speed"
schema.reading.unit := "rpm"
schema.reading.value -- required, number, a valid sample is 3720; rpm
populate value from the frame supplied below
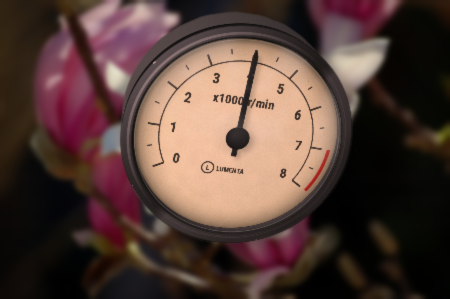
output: 4000; rpm
